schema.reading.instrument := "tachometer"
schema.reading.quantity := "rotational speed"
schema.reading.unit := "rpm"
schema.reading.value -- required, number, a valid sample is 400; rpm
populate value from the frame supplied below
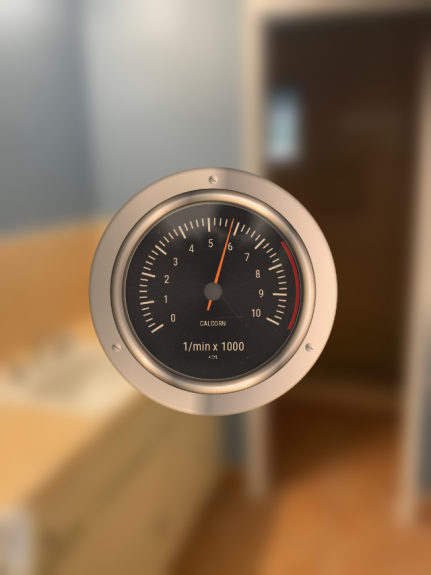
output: 5800; rpm
